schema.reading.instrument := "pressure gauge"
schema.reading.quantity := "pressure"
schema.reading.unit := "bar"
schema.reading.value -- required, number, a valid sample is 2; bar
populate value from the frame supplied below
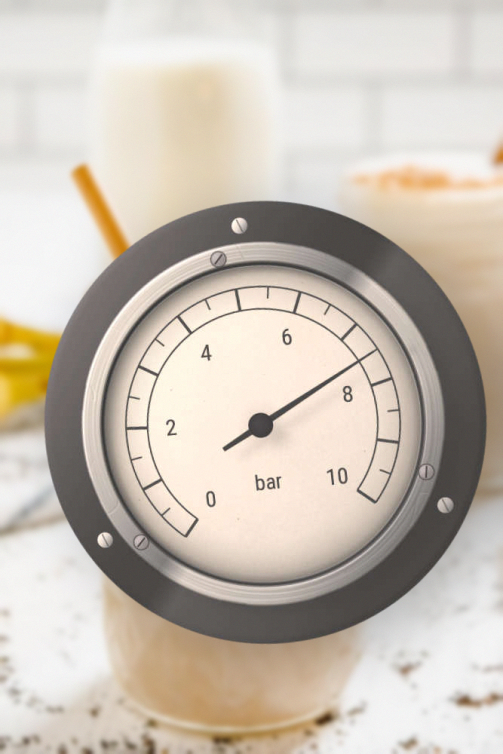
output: 7.5; bar
